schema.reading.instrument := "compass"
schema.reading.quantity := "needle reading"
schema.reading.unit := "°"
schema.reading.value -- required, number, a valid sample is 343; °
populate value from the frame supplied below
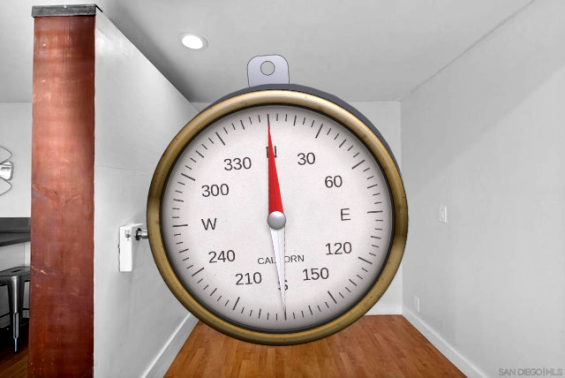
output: 0; °
